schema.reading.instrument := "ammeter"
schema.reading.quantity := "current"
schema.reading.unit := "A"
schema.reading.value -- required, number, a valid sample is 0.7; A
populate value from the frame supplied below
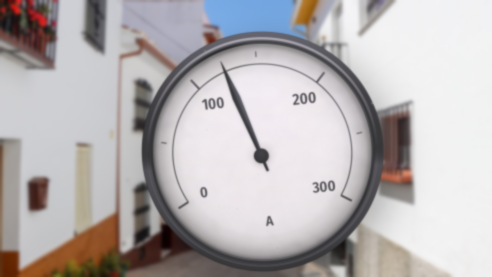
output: 125; A
